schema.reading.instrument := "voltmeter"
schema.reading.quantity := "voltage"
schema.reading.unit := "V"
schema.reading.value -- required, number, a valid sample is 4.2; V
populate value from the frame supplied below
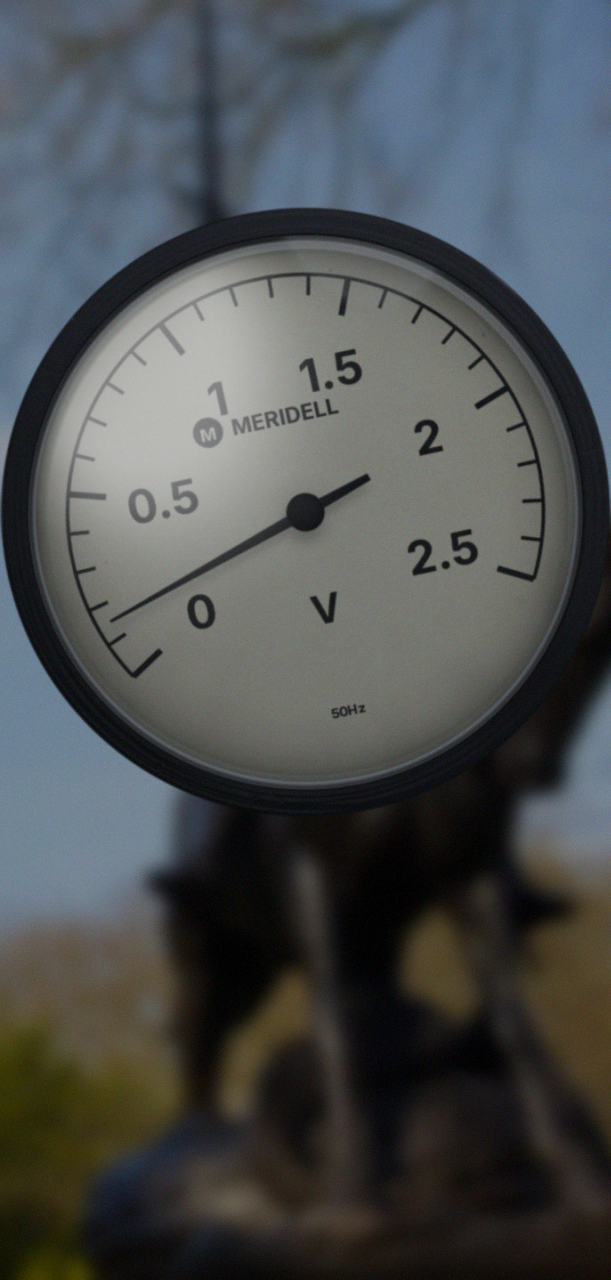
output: 0.15; V
